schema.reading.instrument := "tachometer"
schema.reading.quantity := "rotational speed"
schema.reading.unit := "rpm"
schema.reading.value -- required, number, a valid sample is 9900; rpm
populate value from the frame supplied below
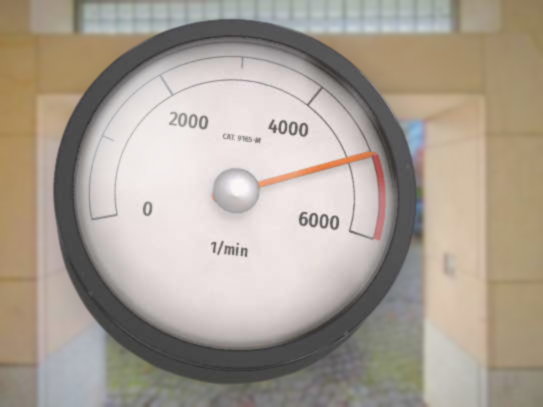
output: 5000; rpm
